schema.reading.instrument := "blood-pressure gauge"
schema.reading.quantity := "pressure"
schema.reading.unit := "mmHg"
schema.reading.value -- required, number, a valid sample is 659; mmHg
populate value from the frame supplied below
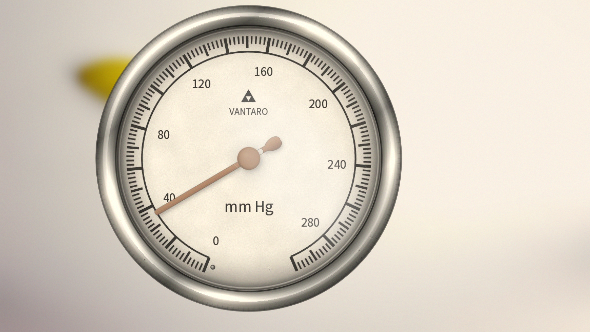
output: 36; mmHg
